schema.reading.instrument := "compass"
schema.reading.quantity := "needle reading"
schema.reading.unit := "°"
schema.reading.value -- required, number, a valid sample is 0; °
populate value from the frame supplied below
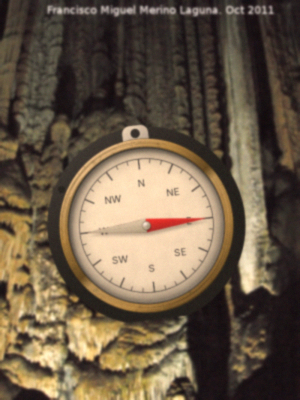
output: 90; °
